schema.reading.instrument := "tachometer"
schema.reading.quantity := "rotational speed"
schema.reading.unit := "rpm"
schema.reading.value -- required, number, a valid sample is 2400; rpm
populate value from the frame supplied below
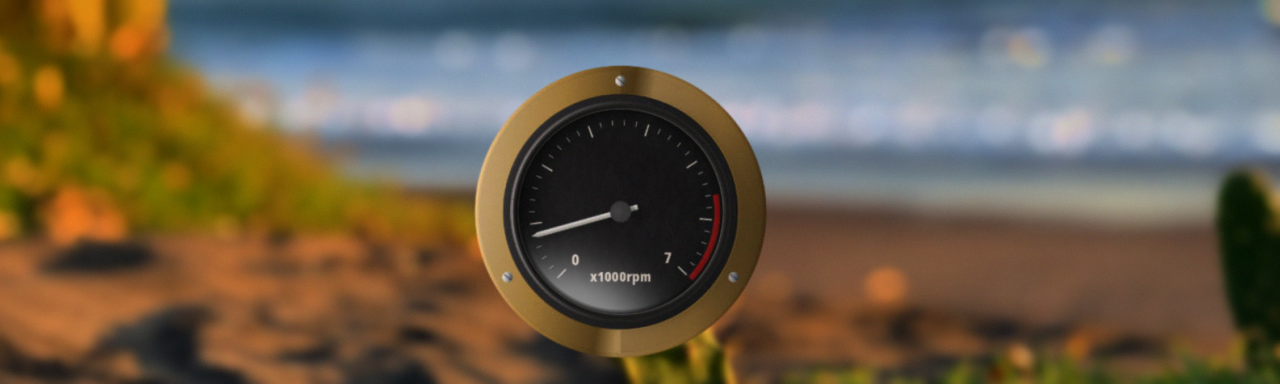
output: 800; rpm
